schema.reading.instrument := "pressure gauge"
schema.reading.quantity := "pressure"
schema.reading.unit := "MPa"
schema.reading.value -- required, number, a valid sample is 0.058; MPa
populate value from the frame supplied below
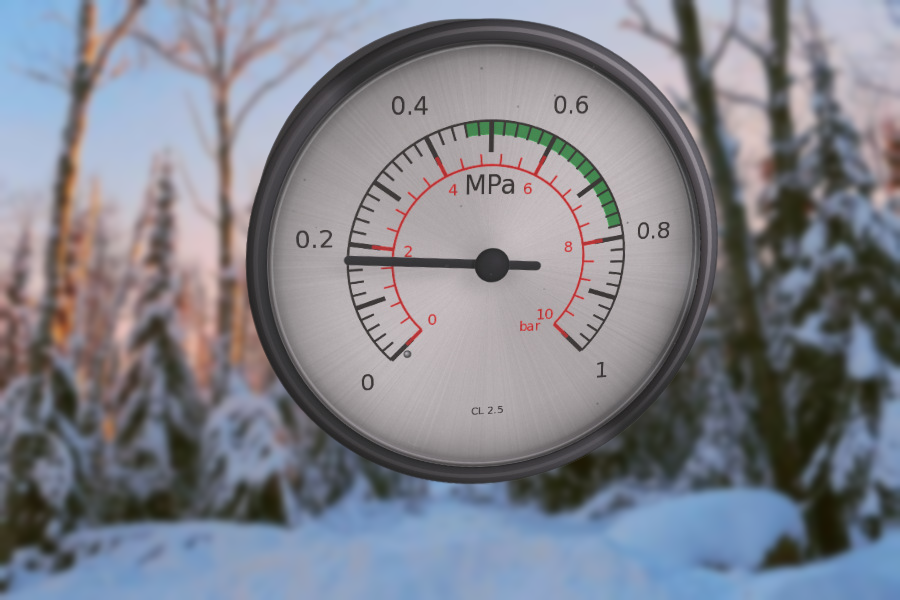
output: 0.18; MPa
